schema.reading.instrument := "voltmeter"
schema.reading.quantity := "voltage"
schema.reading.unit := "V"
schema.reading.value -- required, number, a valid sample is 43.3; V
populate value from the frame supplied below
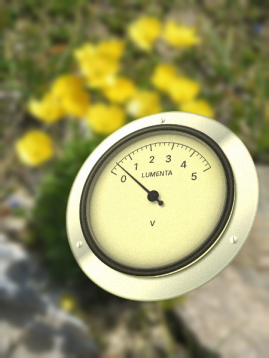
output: 0.4; V
